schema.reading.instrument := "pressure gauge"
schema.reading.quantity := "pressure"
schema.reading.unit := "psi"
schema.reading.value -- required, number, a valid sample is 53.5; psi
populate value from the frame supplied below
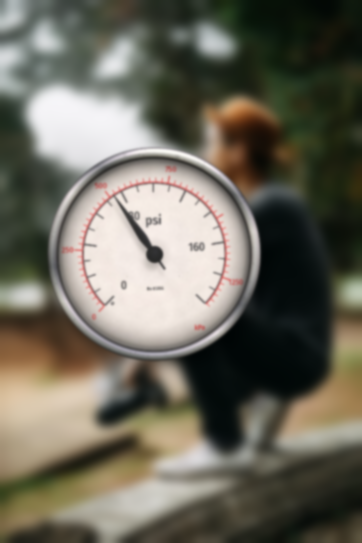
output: 75; psi
